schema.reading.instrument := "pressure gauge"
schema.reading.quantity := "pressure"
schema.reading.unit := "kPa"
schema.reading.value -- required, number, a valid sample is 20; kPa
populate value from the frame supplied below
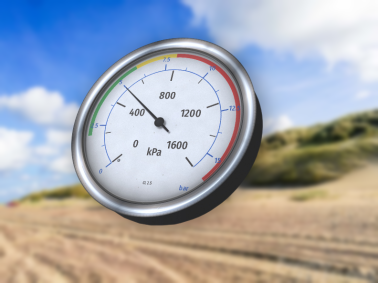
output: 500; kPa
